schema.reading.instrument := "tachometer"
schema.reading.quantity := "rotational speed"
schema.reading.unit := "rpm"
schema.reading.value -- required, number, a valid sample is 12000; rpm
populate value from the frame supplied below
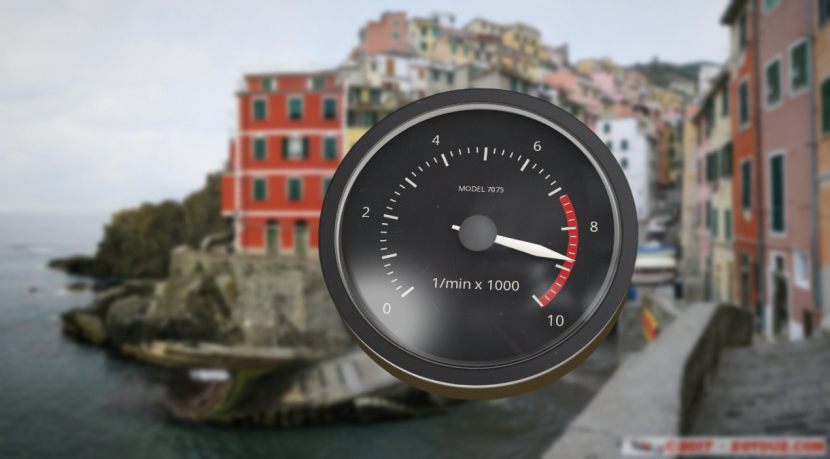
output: 8800; rpm
